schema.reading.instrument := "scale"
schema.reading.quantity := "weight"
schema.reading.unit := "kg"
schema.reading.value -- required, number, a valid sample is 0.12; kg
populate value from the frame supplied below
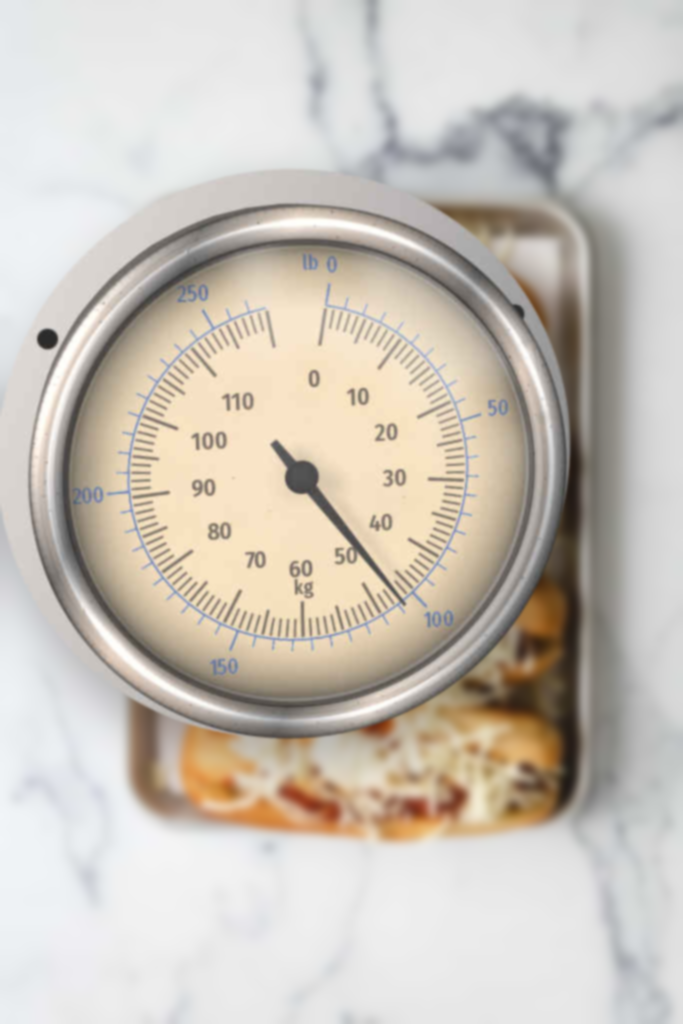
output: 47; kg
